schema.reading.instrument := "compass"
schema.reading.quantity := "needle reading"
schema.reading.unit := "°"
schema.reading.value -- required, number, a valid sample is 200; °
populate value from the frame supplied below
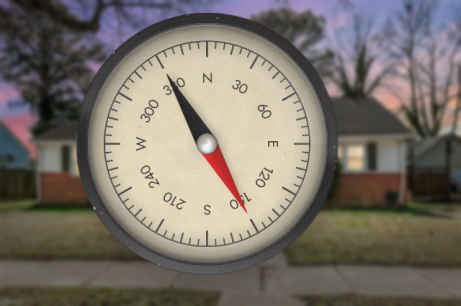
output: 150; °
